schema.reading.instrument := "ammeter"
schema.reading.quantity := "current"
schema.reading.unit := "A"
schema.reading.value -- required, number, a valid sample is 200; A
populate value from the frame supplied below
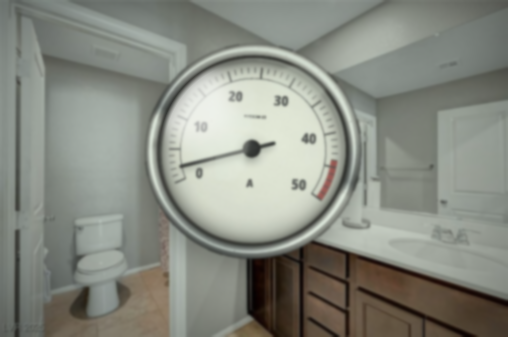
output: 2; A
